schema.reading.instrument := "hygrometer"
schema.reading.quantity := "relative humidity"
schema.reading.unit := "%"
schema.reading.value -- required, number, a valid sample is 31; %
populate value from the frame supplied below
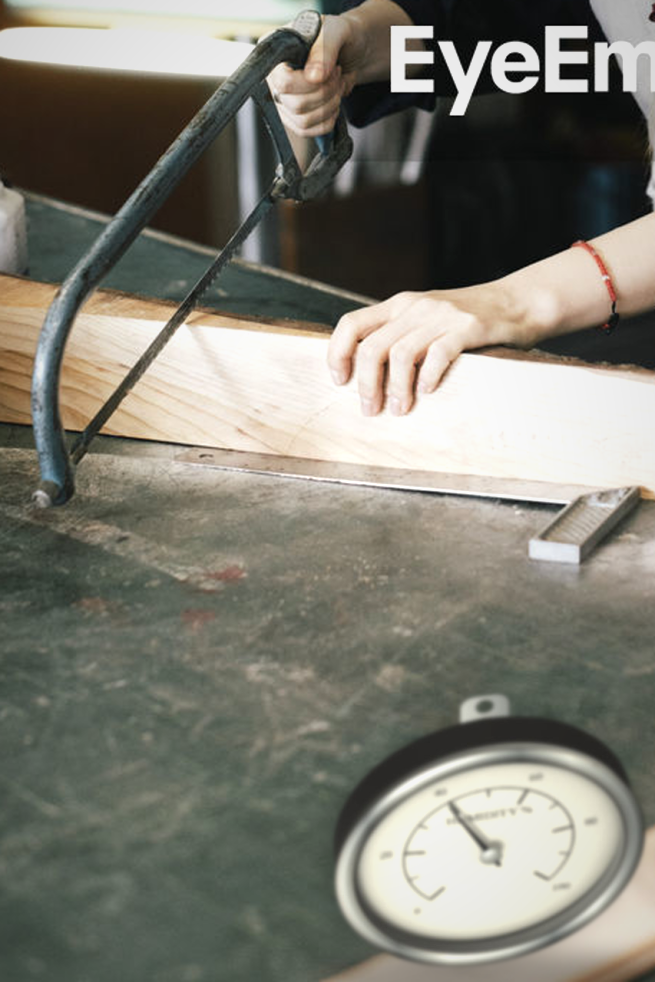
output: 40; %
